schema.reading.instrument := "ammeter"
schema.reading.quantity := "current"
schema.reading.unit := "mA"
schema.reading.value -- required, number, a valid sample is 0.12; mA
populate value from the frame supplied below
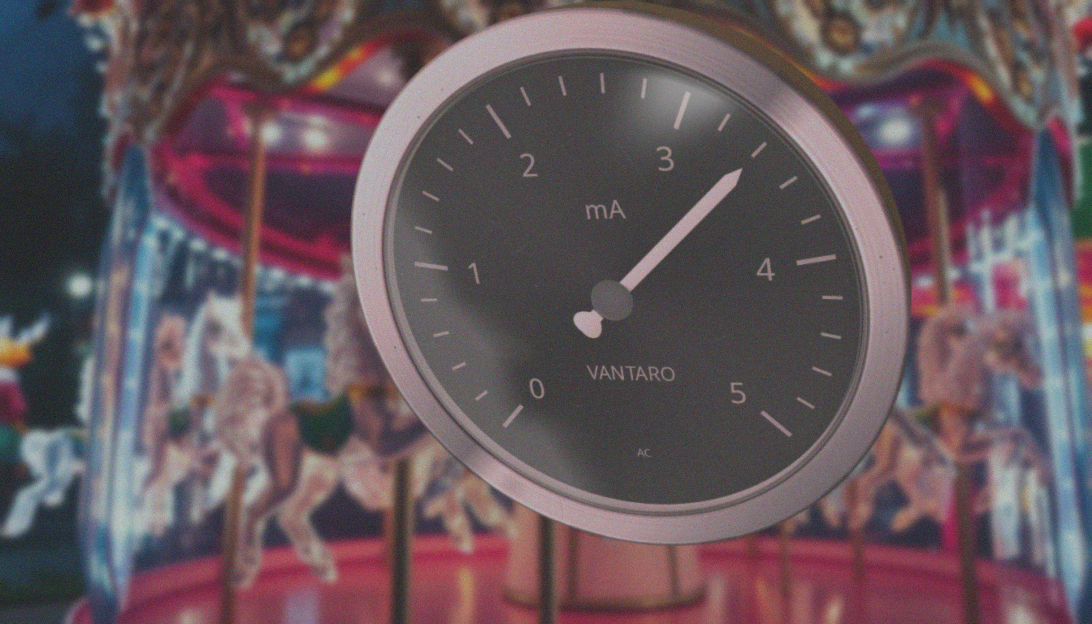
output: 3.4; mA
